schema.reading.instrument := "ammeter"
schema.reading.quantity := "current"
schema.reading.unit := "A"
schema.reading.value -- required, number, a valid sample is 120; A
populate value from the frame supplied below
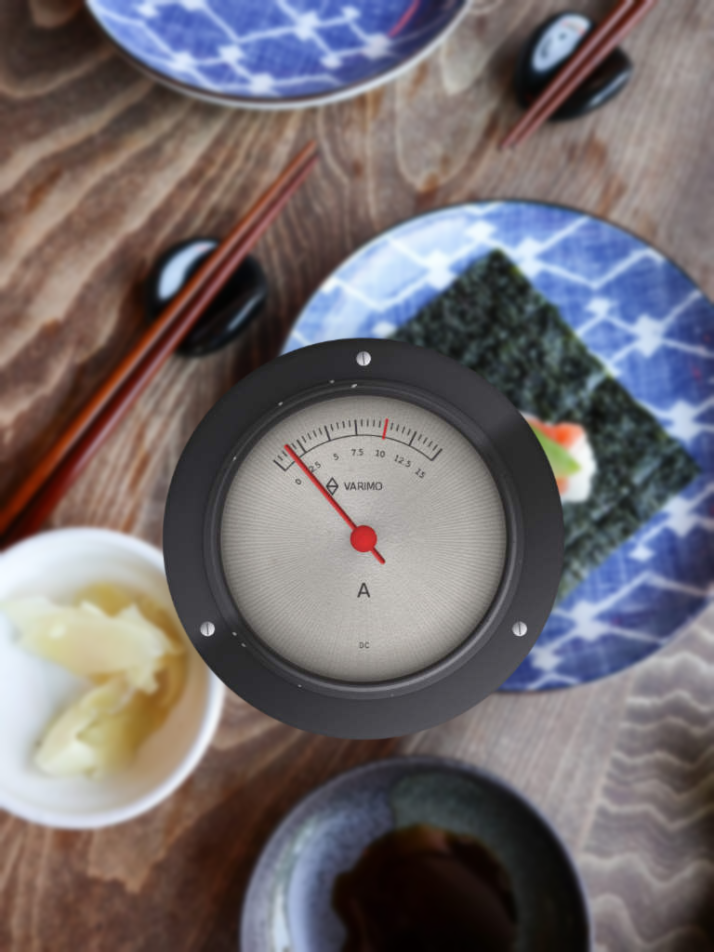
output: 1.5; A
